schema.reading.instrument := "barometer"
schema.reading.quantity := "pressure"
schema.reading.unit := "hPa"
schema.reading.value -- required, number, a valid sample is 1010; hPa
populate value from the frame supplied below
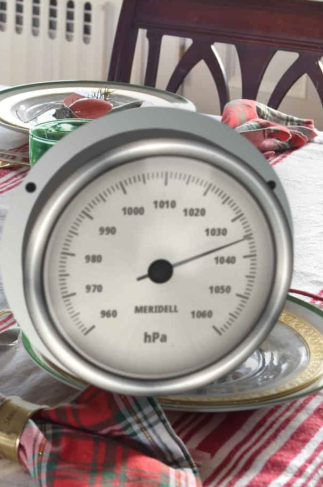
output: 1035; hPa
